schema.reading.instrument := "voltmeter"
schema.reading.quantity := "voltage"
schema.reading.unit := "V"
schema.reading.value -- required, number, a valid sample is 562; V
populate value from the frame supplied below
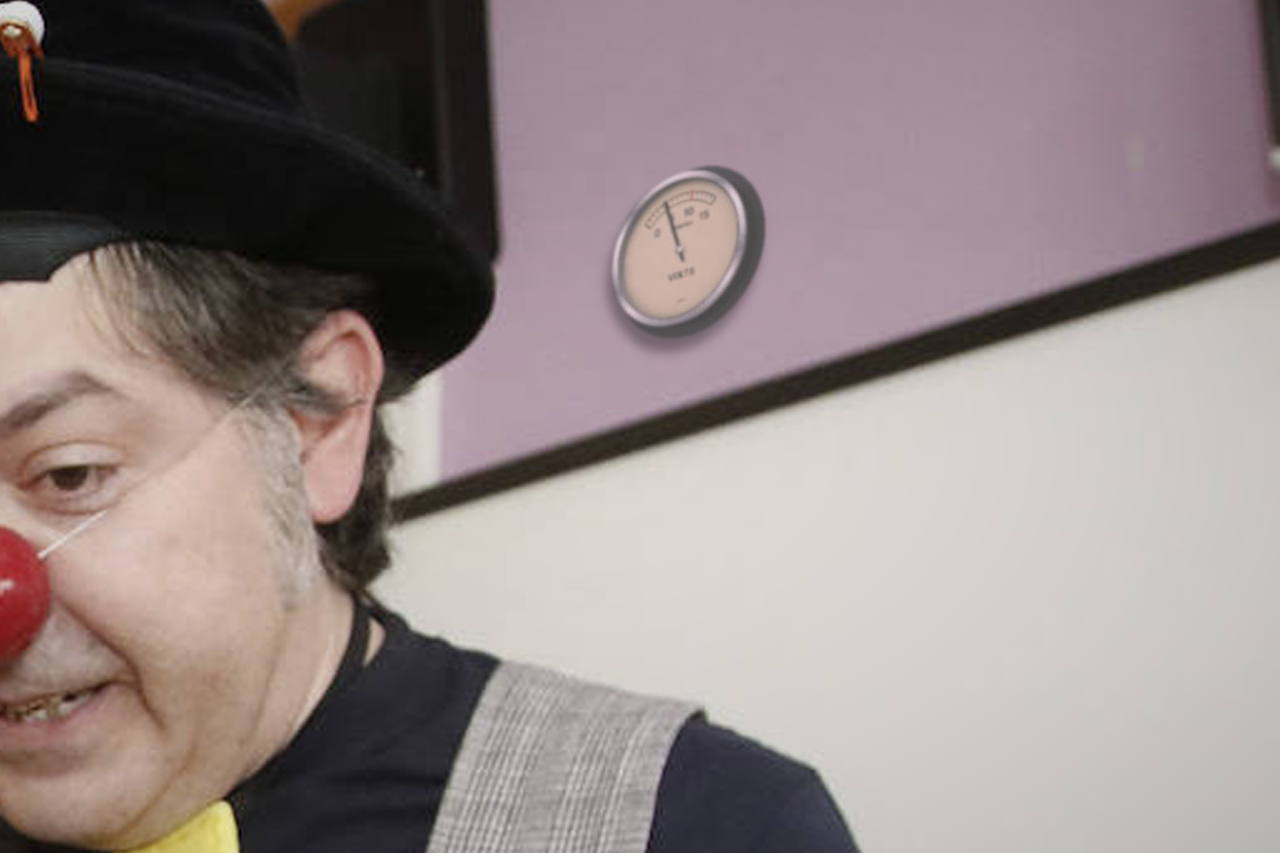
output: 5; V
